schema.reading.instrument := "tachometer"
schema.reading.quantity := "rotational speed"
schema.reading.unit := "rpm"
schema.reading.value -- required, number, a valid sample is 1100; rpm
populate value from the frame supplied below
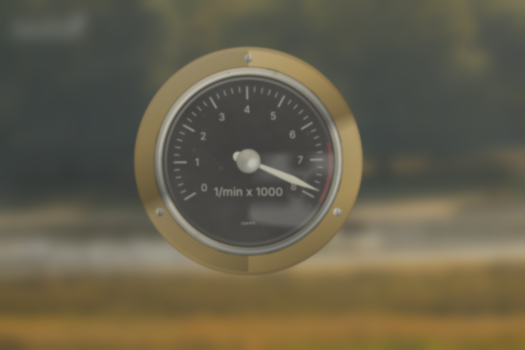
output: 7800; rpm
